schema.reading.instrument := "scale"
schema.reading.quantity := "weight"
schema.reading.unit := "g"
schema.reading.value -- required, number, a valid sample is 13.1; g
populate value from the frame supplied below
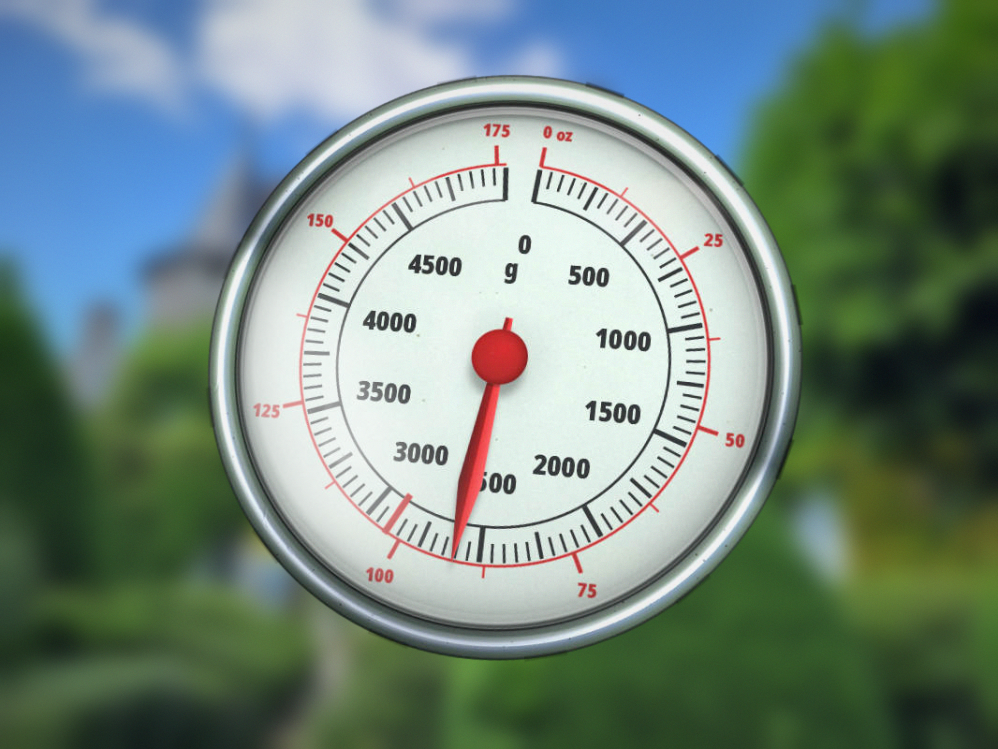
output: 2600; g
